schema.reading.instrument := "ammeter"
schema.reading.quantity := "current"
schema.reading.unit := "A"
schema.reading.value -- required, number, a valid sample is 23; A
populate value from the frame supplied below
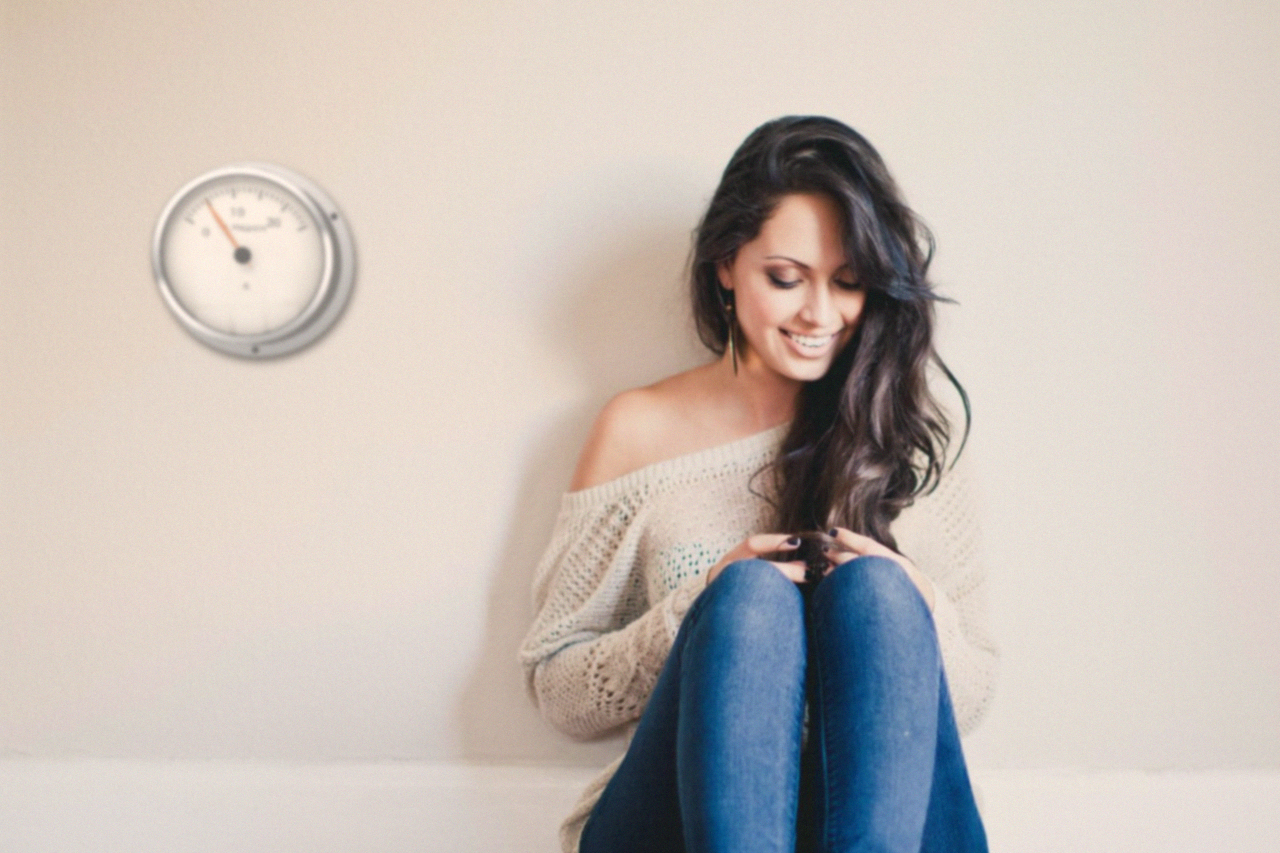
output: 5; A
